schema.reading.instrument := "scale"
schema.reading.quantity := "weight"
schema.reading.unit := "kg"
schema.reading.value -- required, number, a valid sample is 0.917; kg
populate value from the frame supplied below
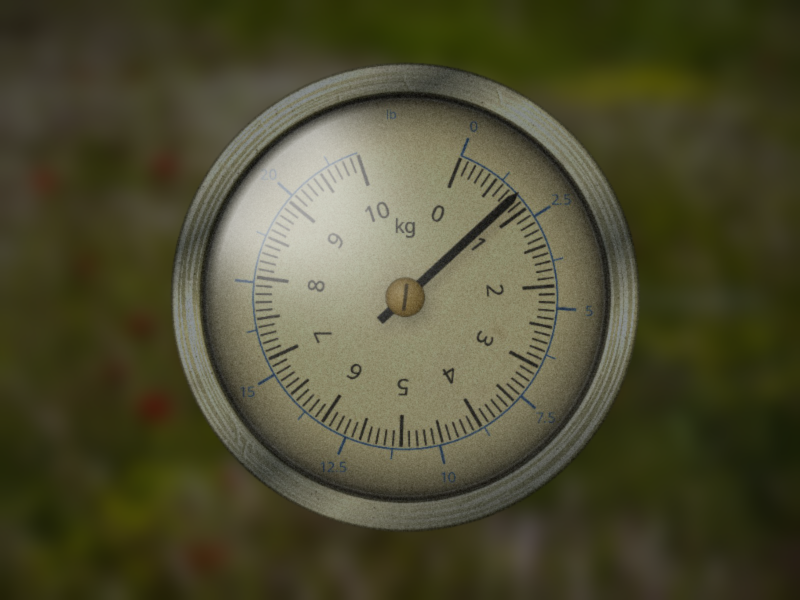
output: 0.8; kg
